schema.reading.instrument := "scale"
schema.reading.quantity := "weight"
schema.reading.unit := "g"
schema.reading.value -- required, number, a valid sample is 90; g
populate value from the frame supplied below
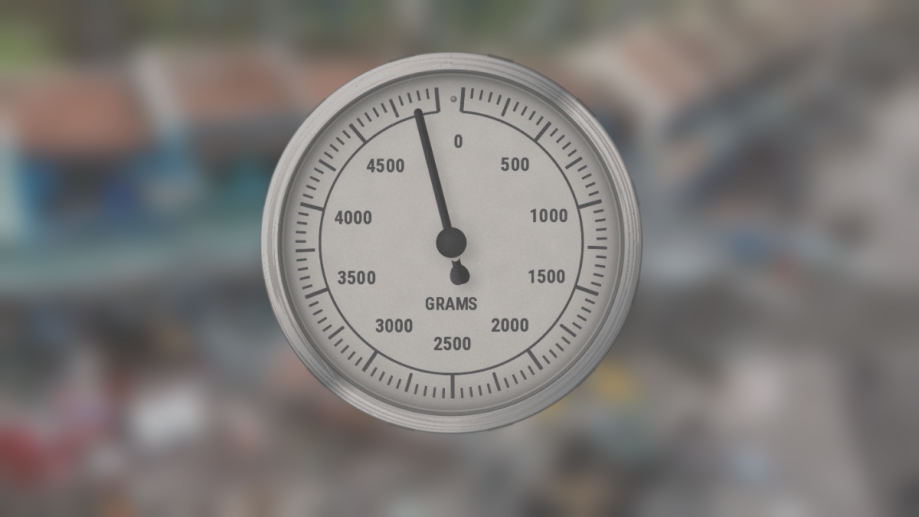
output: 4875; g
